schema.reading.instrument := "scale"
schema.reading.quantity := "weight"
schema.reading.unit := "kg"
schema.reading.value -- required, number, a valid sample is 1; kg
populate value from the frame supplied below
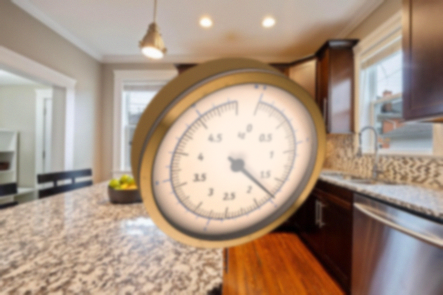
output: 1.75; kg
